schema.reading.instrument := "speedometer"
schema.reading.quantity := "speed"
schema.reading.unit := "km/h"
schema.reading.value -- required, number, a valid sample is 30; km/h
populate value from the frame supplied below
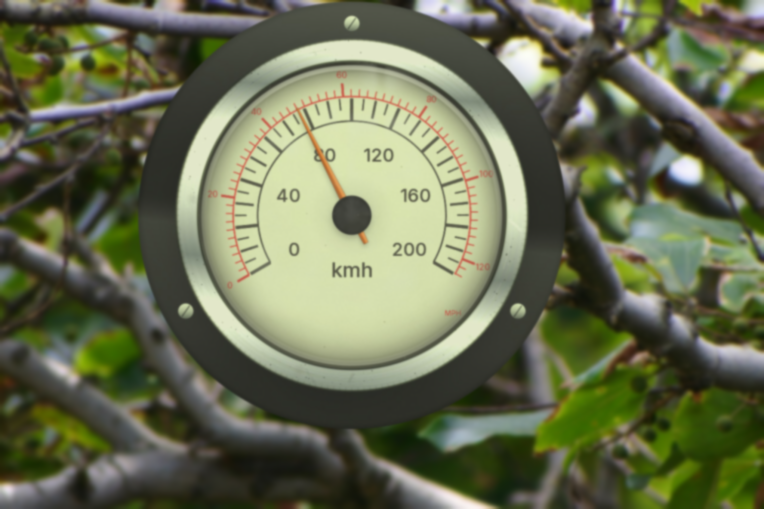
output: 77.5; km/h
